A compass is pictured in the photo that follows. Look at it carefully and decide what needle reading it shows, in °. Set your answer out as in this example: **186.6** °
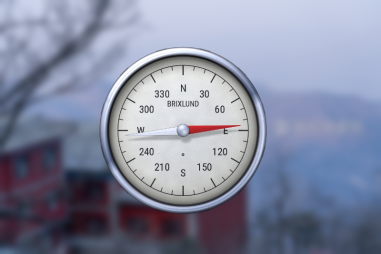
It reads **85** °
